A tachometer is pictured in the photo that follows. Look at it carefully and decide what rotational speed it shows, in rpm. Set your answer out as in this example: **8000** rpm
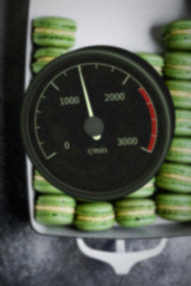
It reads **1400** rpm
